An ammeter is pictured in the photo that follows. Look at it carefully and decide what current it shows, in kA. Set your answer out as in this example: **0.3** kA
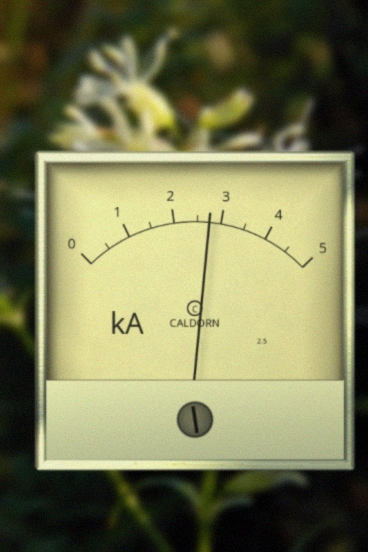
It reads **2.75** kA
